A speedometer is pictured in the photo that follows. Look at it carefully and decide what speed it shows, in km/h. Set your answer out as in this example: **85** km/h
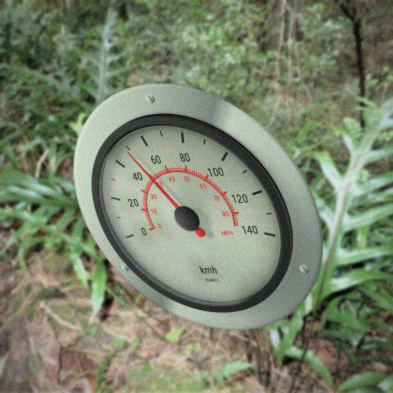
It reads **50** km/h
